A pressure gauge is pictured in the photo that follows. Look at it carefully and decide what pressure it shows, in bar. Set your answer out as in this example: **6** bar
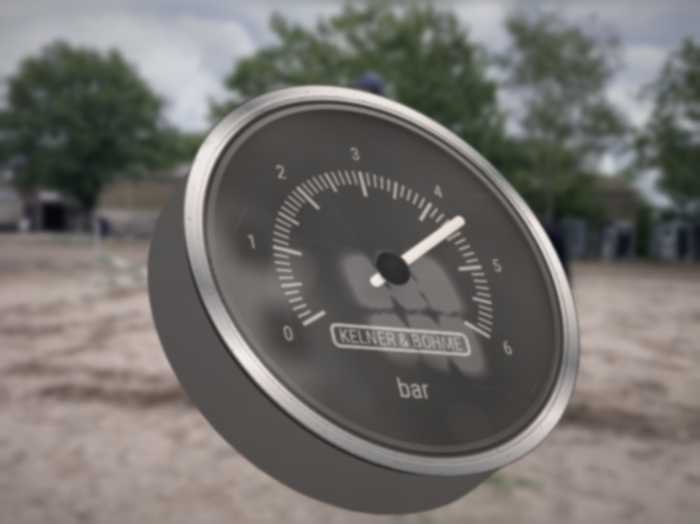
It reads **4.4** bar
